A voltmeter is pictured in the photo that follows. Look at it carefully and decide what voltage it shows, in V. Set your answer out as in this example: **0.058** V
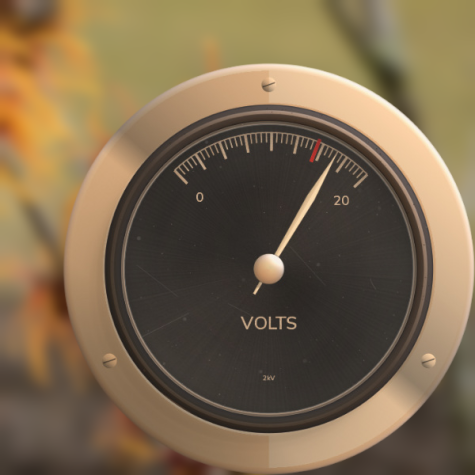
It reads **16.5** V
